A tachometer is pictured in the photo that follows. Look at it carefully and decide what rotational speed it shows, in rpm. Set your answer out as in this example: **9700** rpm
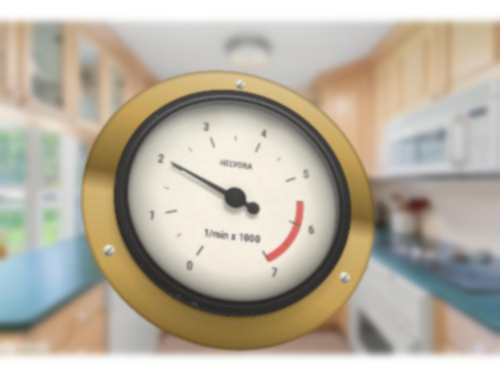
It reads **2000** rpm
